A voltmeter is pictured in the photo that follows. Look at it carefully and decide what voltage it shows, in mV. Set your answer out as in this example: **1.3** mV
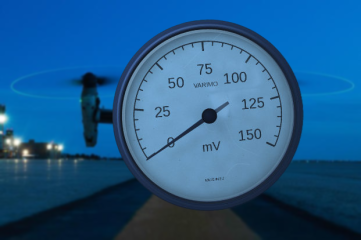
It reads **0** mV
